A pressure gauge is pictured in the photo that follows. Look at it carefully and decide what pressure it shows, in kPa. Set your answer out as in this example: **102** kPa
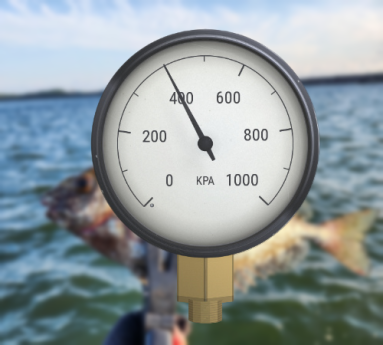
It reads **400** kPa
